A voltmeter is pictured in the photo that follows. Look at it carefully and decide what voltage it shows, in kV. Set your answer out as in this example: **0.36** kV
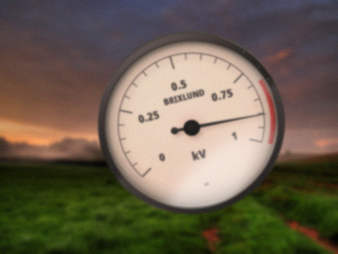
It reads **0.9** kV
